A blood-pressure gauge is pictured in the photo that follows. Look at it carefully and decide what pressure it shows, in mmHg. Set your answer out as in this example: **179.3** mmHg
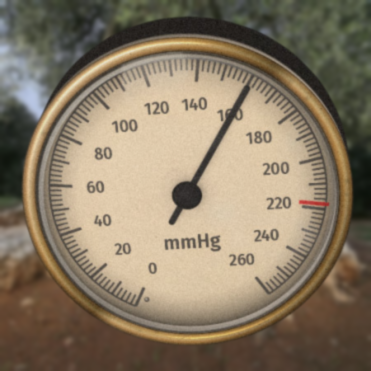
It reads **160** mmHg
